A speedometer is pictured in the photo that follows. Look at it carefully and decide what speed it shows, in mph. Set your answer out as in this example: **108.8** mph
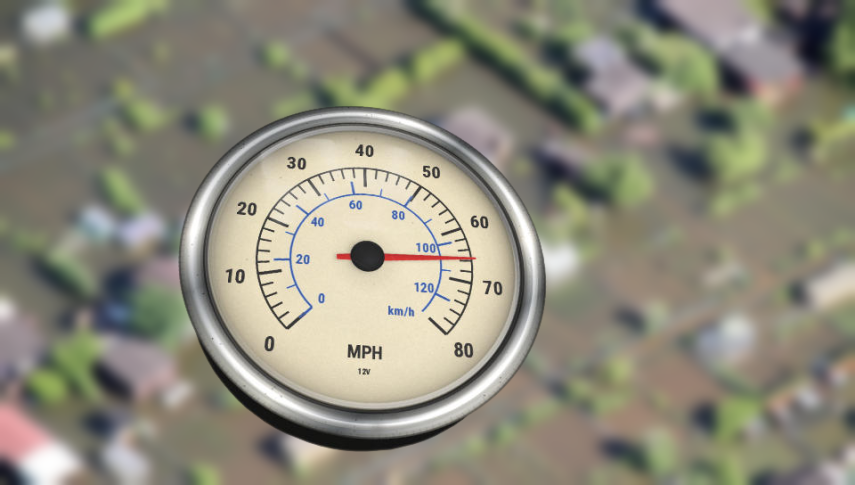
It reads **66** mph
